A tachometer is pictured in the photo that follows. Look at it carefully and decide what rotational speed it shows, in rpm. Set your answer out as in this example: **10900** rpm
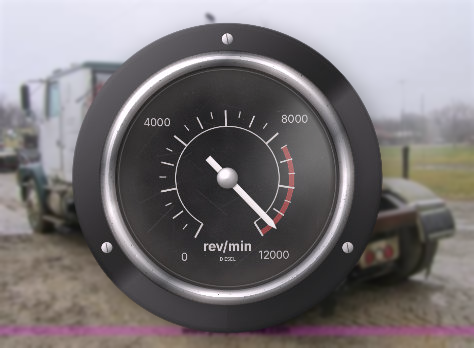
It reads **11500** rpm
